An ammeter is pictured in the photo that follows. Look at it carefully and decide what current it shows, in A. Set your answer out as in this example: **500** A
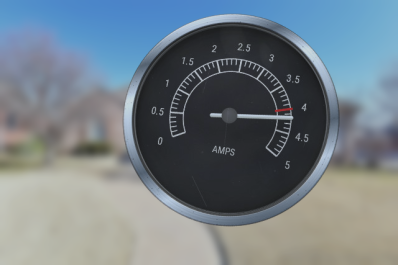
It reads **4.2** A
